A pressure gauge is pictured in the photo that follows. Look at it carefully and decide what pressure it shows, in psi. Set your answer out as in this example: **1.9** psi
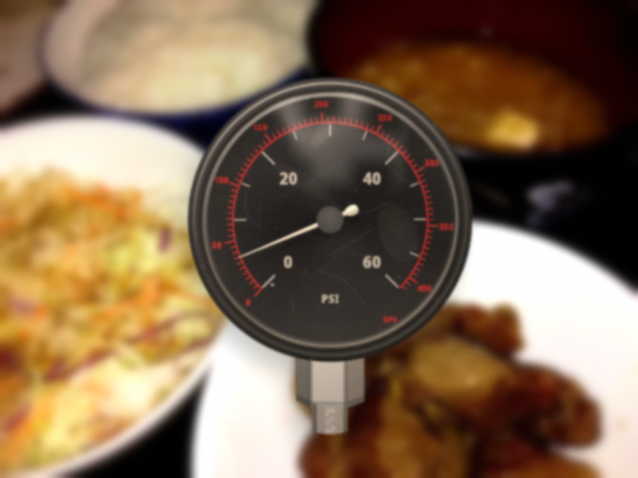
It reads **5** psi
